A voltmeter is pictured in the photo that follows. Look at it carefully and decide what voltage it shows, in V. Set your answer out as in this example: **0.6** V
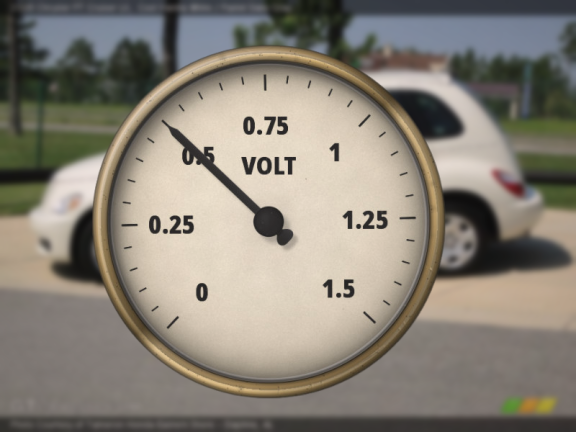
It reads **0.5** V
